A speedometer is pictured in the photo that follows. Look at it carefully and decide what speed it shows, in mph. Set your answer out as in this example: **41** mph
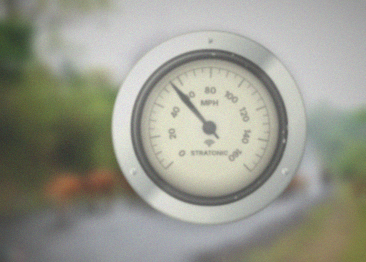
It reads **55** mph
